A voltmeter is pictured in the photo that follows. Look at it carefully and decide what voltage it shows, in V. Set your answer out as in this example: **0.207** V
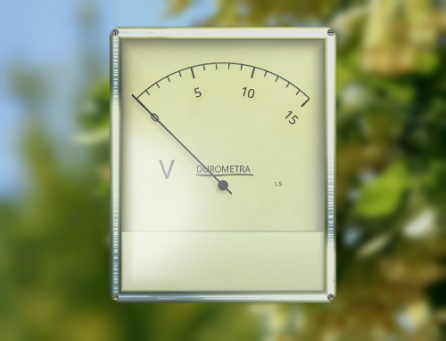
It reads **0** V
